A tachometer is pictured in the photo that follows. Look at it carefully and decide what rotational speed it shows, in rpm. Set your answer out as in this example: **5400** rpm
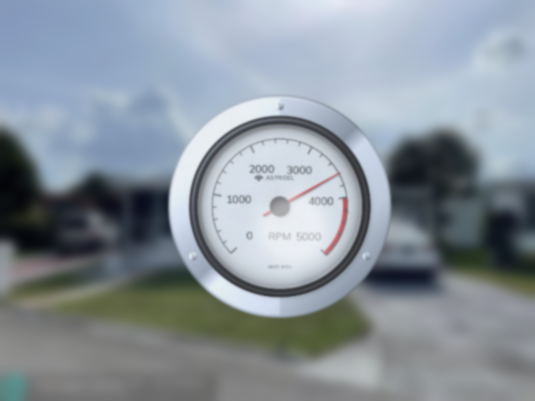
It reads **3600** rpm
